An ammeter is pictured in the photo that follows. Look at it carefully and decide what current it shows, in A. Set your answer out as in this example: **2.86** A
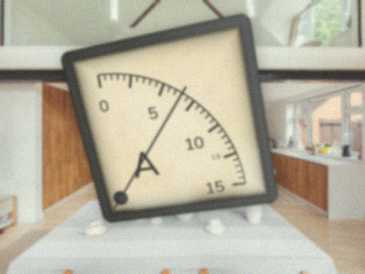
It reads **6.5** A
